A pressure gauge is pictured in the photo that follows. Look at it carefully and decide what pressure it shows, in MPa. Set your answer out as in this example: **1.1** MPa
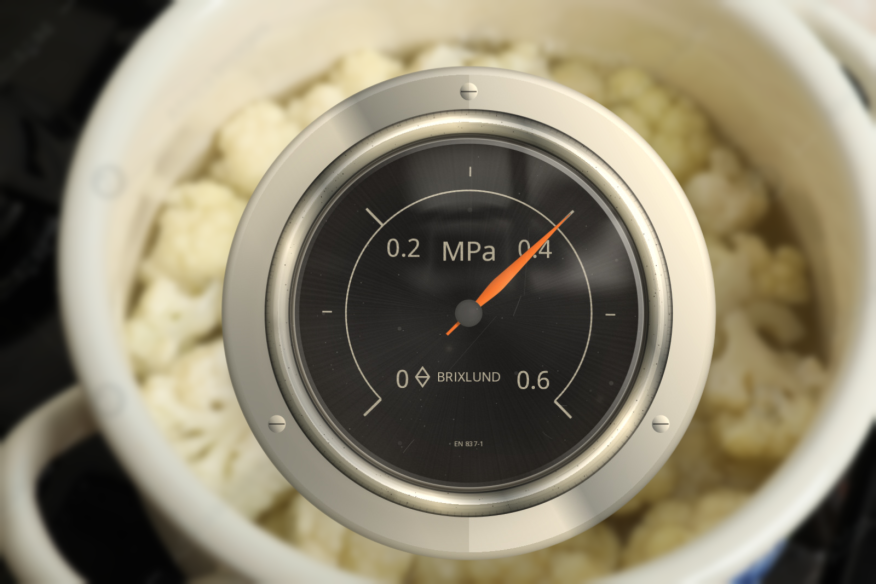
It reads **0.4** MPa
